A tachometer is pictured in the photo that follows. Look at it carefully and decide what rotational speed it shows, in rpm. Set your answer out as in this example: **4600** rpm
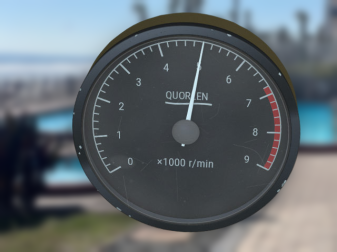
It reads **5000** rpm
